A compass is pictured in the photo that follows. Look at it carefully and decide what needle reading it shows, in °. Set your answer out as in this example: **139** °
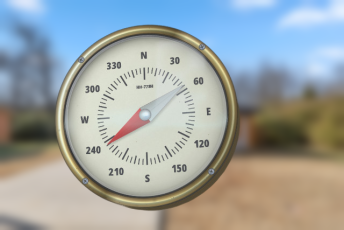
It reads **235** °
